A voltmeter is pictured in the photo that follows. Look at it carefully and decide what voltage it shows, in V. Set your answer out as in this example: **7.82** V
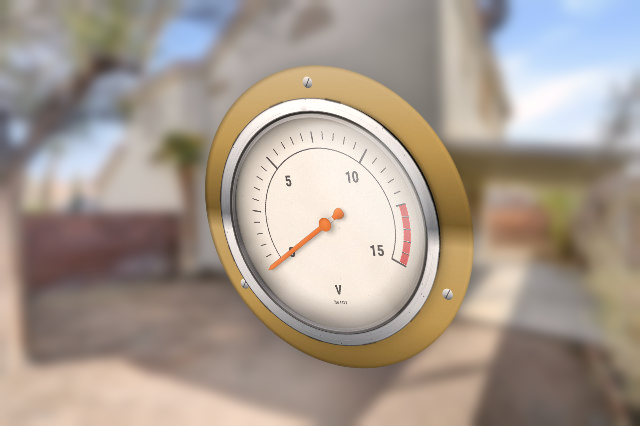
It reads **0** V
